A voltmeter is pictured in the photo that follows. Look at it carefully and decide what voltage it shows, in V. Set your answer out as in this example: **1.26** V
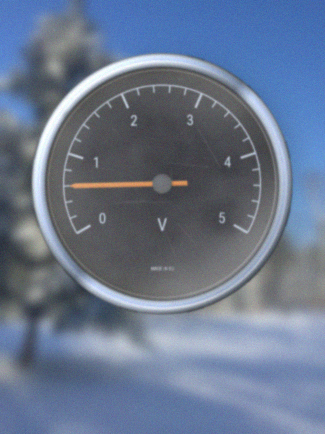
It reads **0.6** V
